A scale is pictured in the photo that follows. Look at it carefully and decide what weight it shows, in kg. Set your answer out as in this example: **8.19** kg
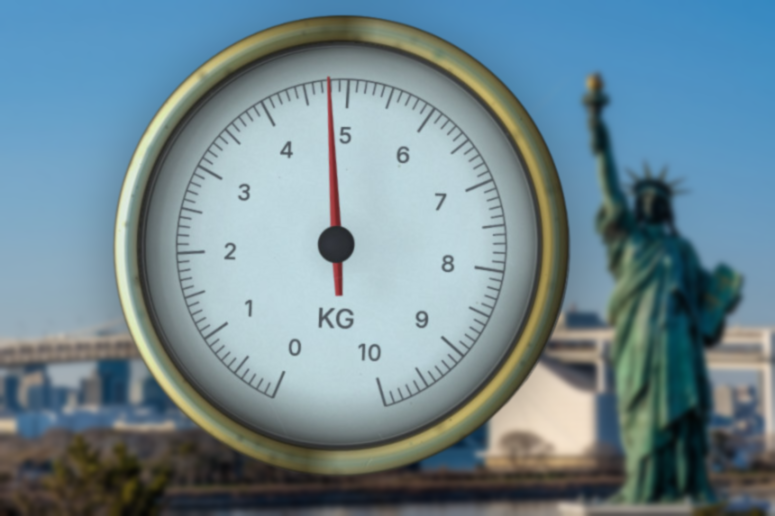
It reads **4.8** kg
